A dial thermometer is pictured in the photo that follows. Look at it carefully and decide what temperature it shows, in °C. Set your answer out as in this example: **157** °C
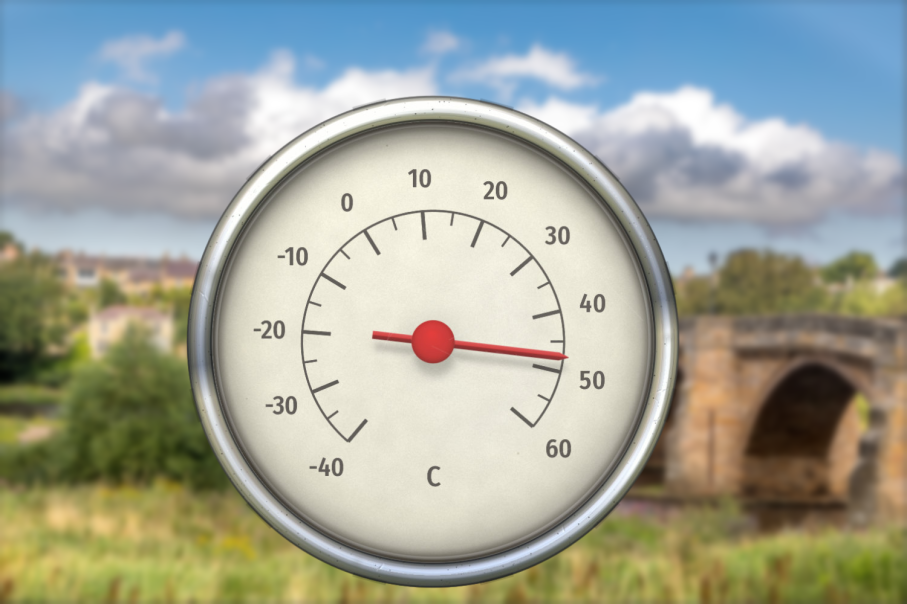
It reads **47.5** °C
